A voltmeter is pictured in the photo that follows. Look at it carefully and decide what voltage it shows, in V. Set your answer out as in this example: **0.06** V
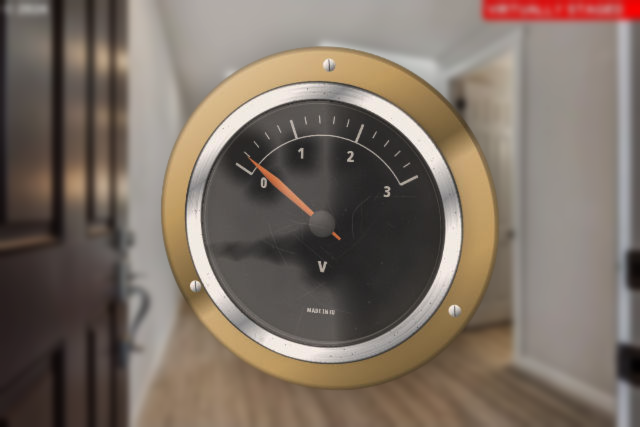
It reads **0.2** V
